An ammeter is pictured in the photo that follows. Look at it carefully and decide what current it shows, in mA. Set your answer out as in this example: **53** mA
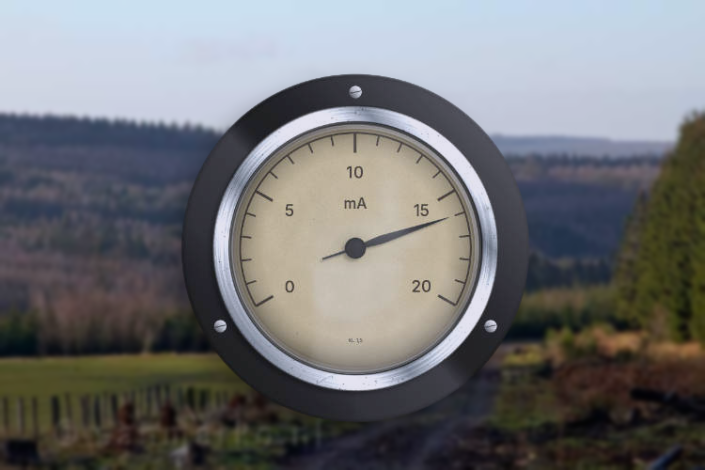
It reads **16** mA
